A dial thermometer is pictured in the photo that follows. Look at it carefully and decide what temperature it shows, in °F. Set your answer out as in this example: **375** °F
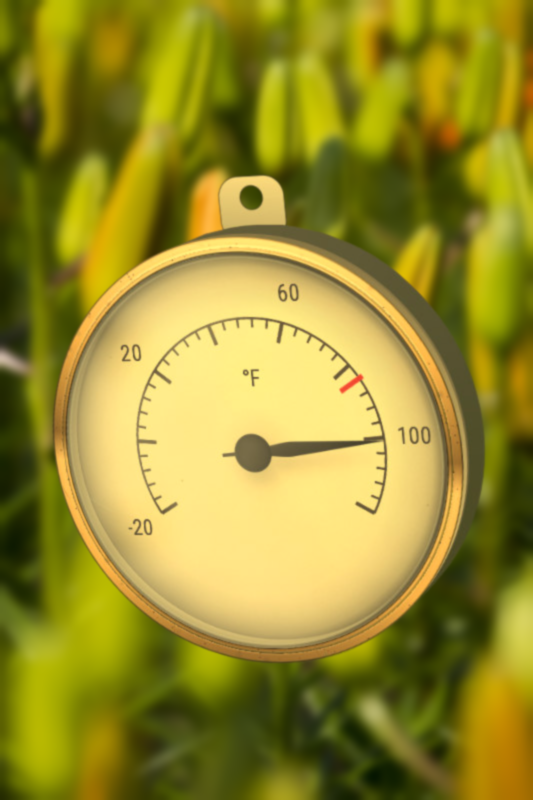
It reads **100** °F
